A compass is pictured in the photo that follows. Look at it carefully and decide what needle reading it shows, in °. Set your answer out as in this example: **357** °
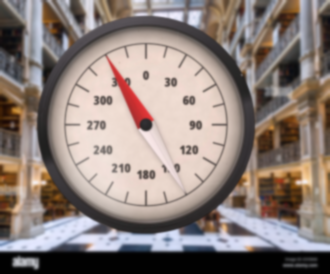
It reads **330** °
